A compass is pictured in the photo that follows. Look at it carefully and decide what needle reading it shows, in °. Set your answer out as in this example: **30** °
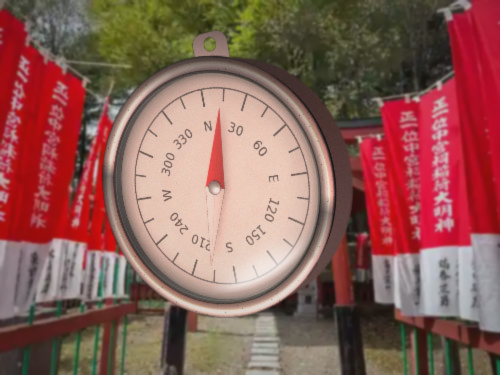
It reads **15** °
